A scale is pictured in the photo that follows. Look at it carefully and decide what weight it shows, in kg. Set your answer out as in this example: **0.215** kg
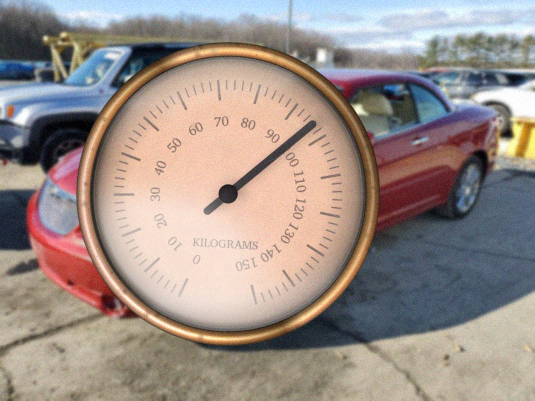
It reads **96** kg
